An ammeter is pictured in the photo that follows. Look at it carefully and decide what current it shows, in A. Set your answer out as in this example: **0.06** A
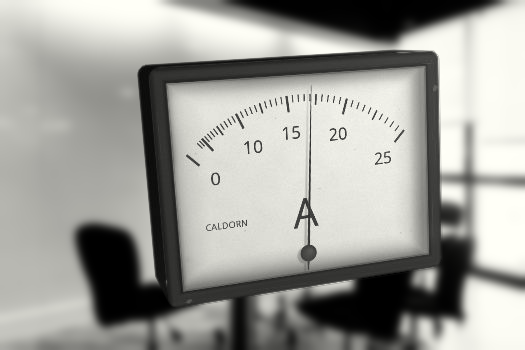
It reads **17** A
